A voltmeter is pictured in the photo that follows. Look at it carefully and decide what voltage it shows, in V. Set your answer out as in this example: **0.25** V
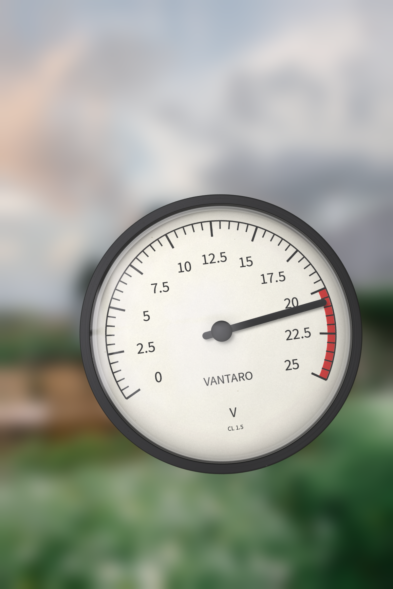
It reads **20.75** V
